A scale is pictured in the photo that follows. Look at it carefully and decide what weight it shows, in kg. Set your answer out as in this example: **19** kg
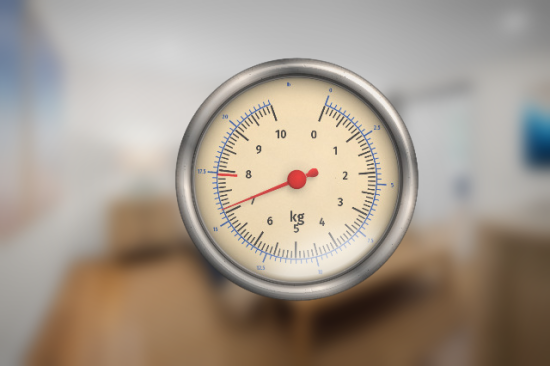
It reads **7.1** kg
